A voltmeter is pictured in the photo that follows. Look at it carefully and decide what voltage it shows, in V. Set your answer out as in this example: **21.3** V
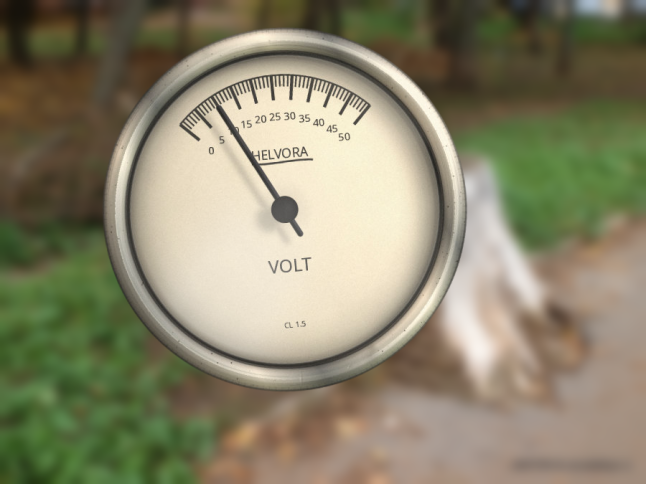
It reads **10** V
